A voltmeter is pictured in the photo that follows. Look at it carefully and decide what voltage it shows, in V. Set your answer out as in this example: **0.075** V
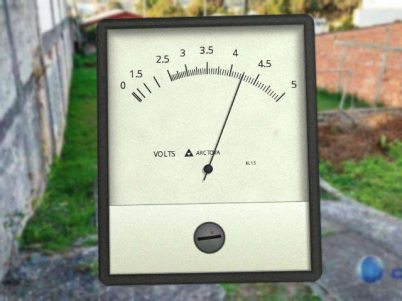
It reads **4.25** V
